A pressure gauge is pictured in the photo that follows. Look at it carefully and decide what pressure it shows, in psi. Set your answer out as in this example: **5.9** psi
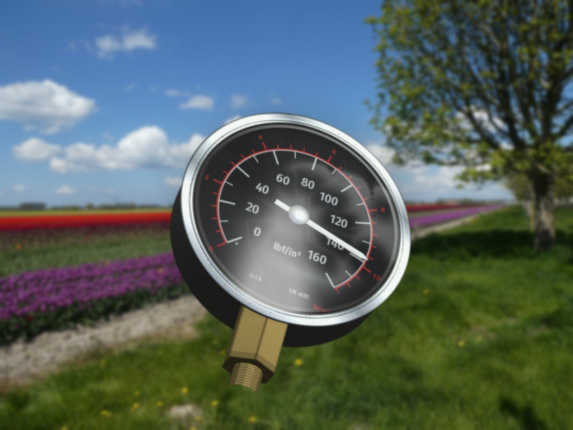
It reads **140** psi
